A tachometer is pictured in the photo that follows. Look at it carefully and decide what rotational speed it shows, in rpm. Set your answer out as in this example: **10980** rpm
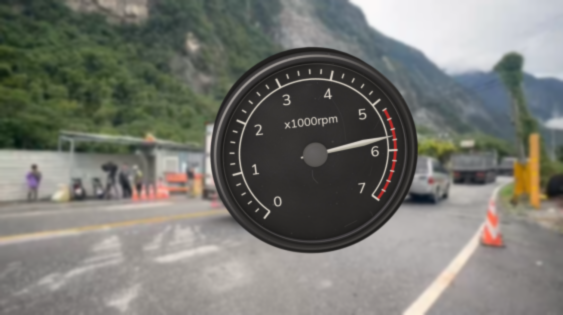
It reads **5700** rpm
